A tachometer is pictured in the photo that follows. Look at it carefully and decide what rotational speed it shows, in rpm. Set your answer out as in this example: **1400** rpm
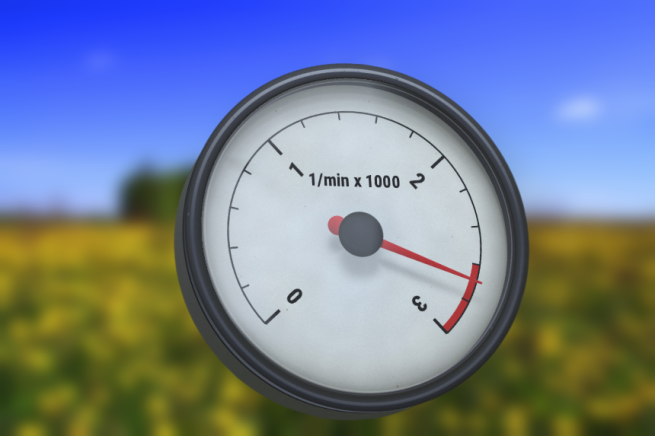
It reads **2700** rpm
